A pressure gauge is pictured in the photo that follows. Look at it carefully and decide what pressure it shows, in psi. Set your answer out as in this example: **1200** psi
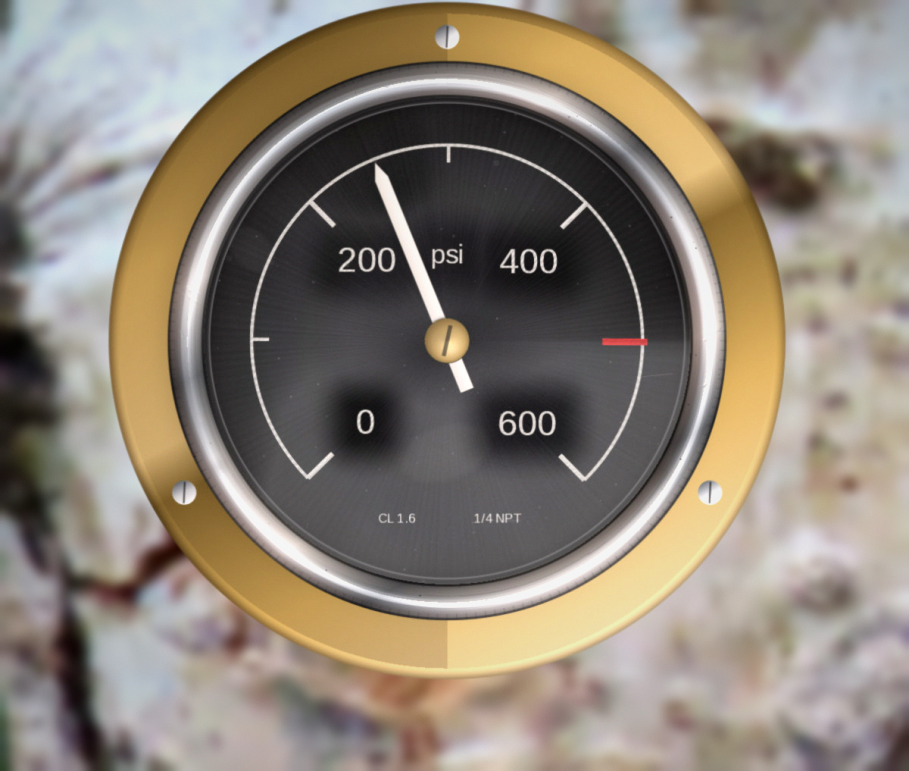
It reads **250** psi
